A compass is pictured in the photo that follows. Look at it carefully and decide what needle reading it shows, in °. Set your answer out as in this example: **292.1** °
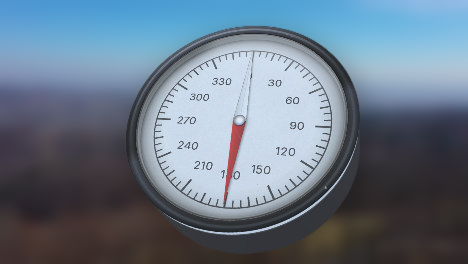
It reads **180** °
